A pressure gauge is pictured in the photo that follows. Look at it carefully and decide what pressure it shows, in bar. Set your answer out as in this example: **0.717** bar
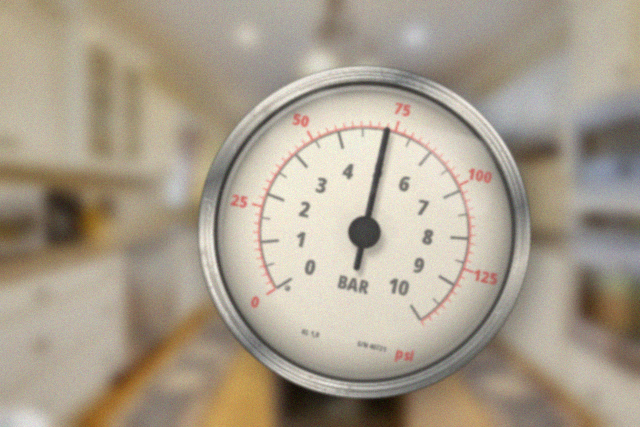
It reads **5** bar
